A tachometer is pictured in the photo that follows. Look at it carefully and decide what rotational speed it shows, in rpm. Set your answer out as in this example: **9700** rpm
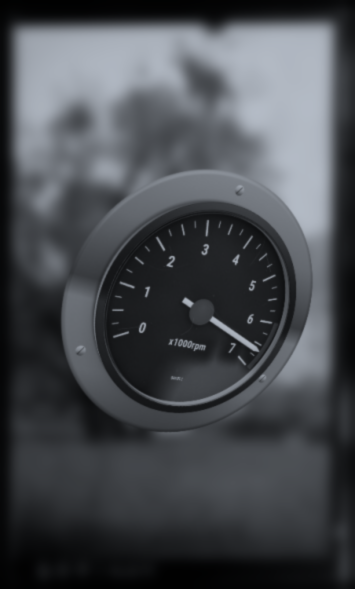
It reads **6625** rpm
